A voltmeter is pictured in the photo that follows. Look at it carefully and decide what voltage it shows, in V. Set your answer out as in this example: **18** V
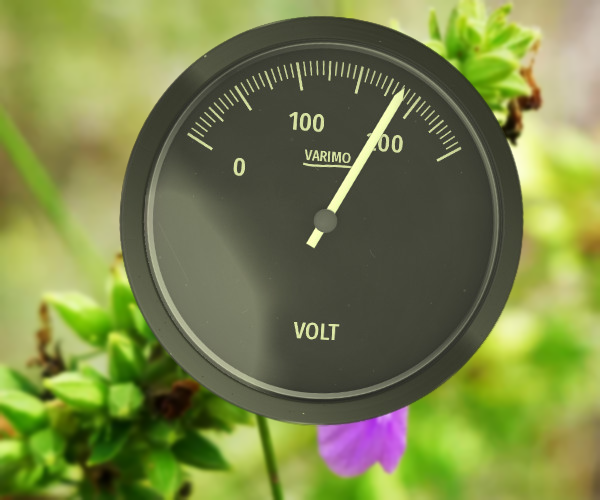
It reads **185** V
